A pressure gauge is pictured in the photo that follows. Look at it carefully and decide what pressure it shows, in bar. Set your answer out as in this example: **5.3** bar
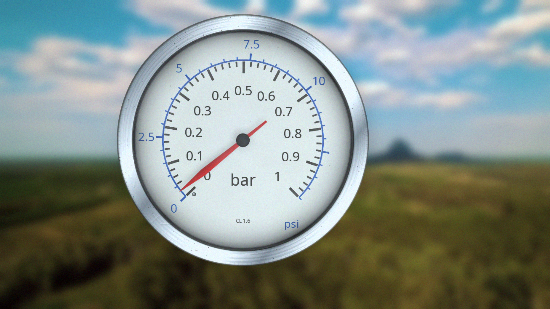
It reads **0.02** bar
